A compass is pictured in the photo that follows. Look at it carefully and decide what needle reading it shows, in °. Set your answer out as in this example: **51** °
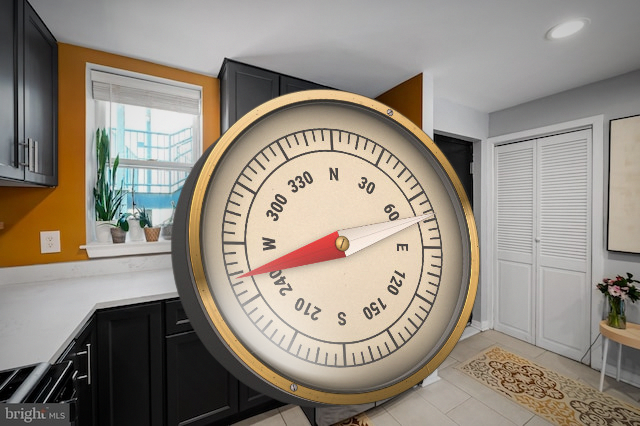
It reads **252.5** °
